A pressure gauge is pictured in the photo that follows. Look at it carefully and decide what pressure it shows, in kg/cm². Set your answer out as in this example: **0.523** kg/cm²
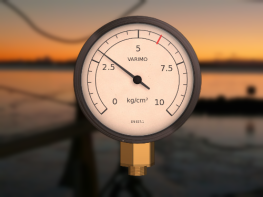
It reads **3** kg/cm²
